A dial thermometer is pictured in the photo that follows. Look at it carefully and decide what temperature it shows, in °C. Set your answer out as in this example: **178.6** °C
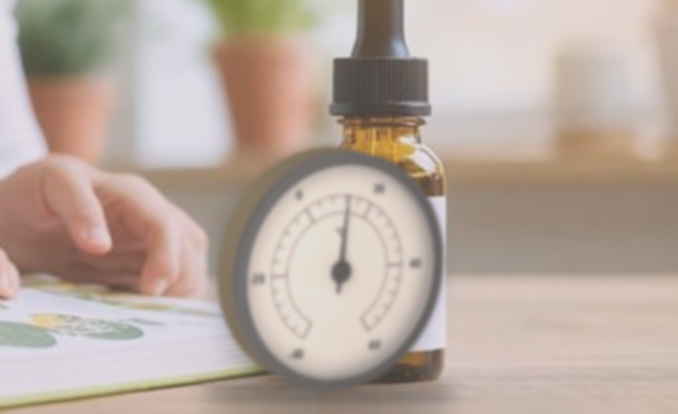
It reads **12** °C
